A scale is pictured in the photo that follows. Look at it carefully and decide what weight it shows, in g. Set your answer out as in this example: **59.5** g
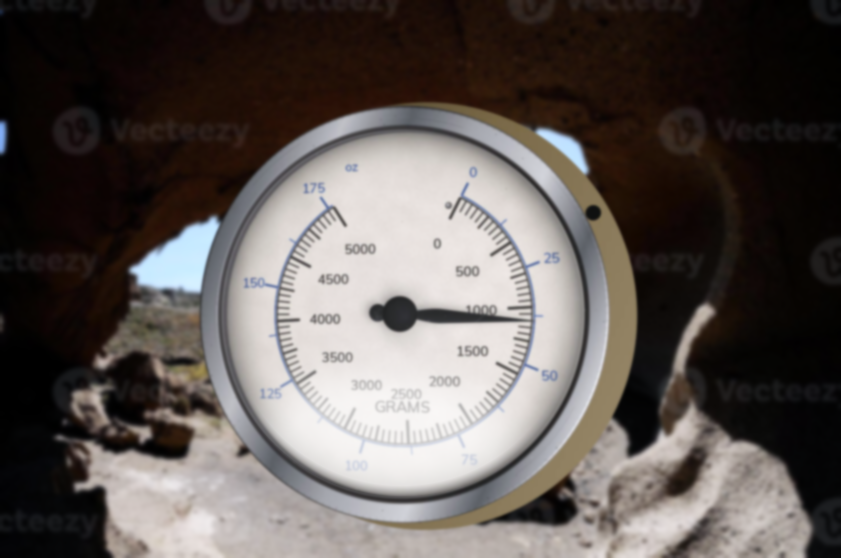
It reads **1100** g
